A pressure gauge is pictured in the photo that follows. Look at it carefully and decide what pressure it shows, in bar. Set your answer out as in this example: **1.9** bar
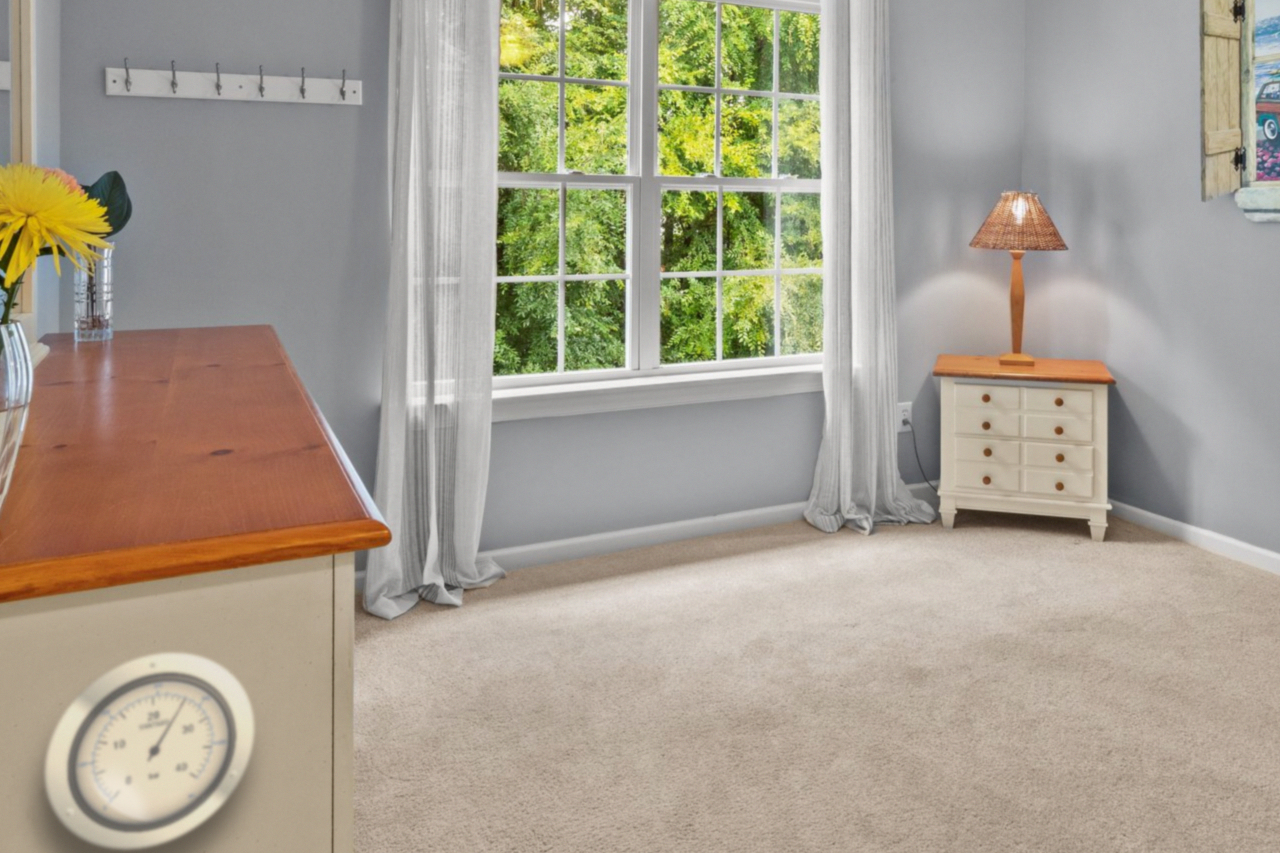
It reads **25** bar
